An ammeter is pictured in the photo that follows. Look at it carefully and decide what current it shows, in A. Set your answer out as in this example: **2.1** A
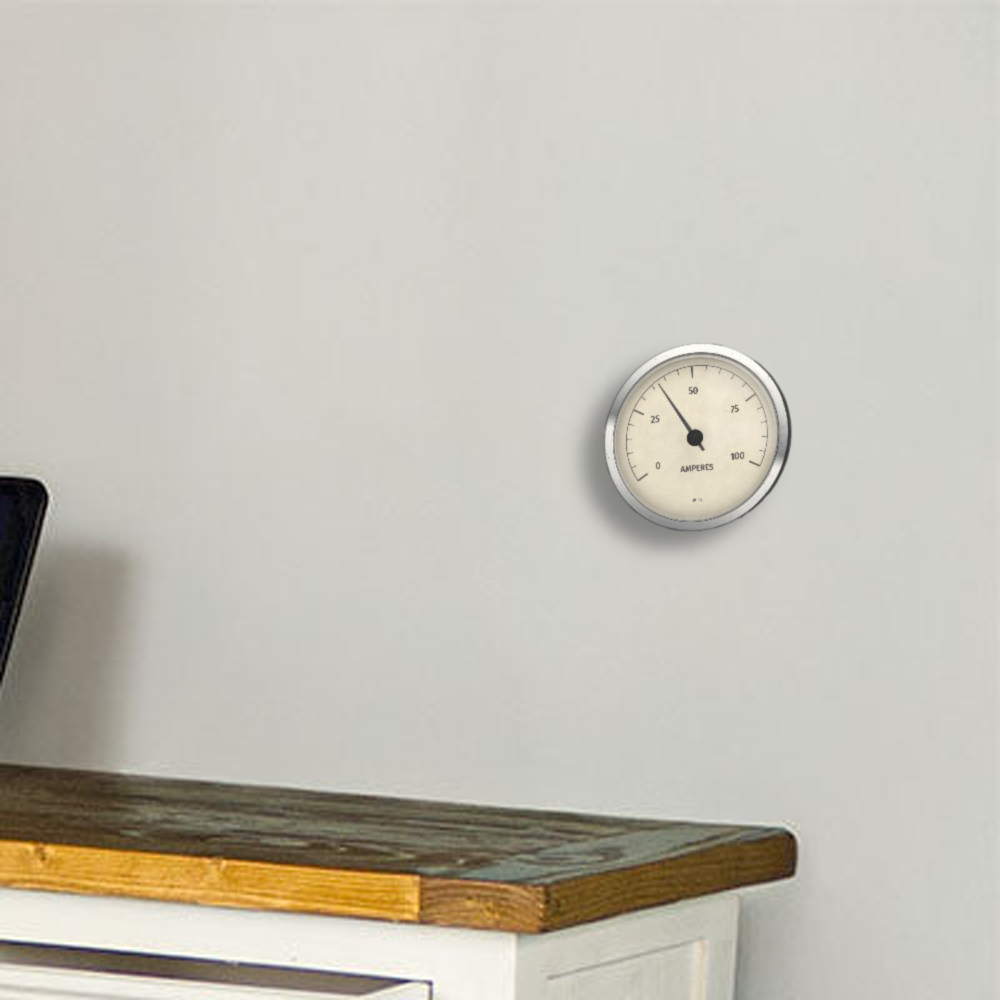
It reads **37.5** A
